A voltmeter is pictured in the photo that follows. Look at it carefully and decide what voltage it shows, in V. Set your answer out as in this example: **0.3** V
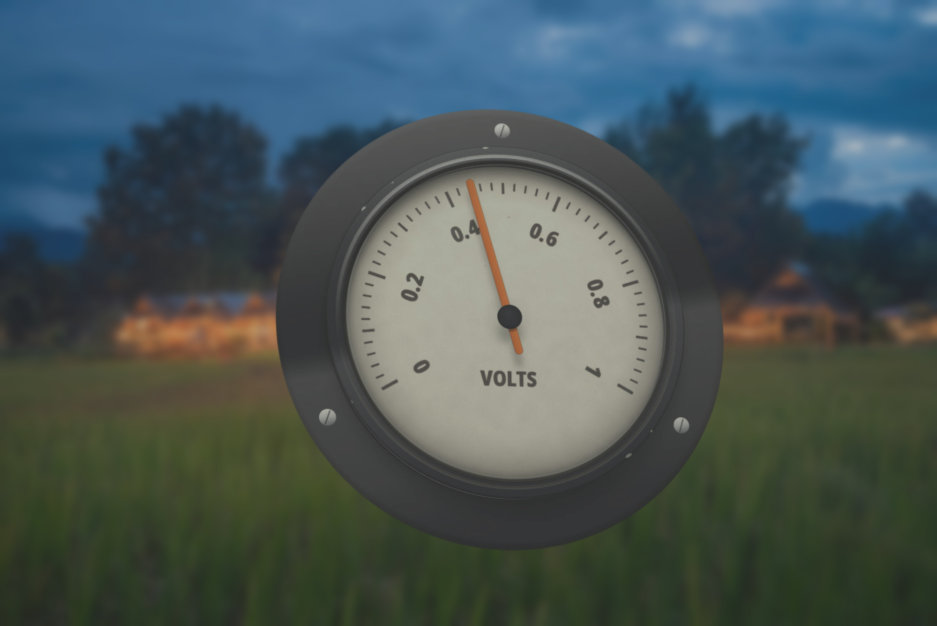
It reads **0.44** V
